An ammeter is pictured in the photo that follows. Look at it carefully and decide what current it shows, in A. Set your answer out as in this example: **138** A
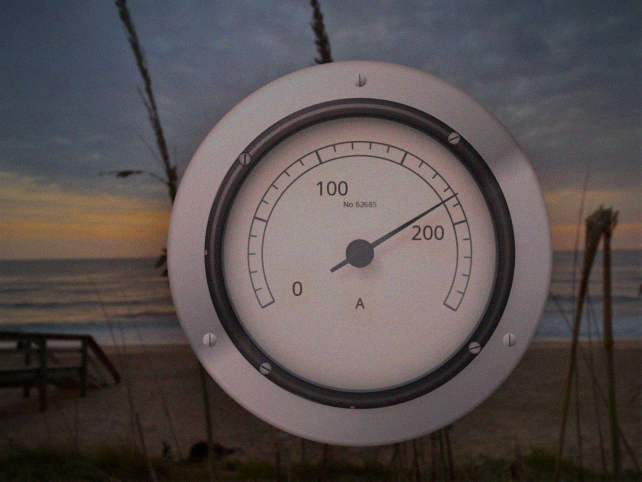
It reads **185** A
